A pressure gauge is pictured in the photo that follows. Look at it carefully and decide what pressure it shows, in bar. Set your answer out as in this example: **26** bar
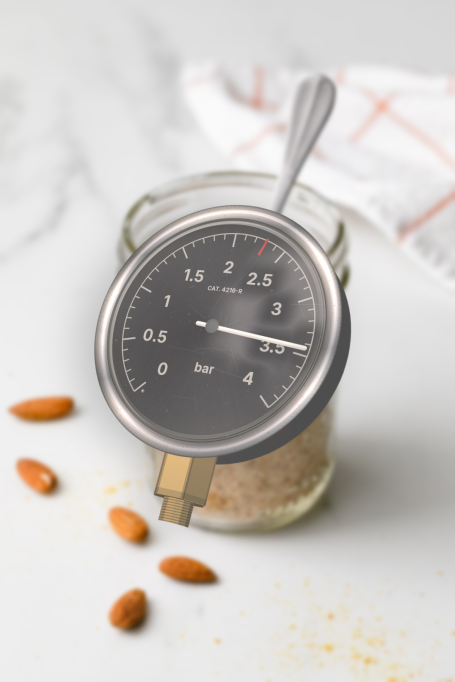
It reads **3.45** bar
